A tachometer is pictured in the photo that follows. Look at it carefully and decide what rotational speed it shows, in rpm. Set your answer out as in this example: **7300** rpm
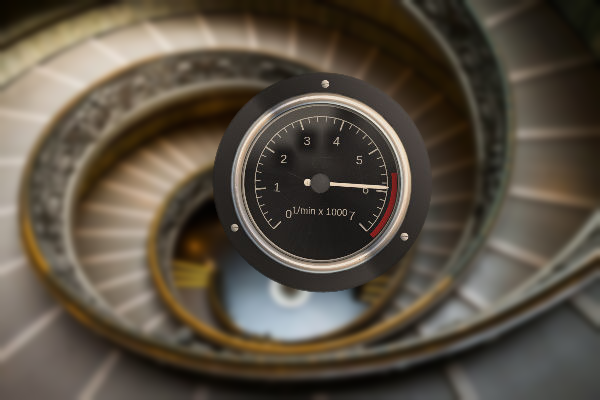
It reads **5900** rpm
